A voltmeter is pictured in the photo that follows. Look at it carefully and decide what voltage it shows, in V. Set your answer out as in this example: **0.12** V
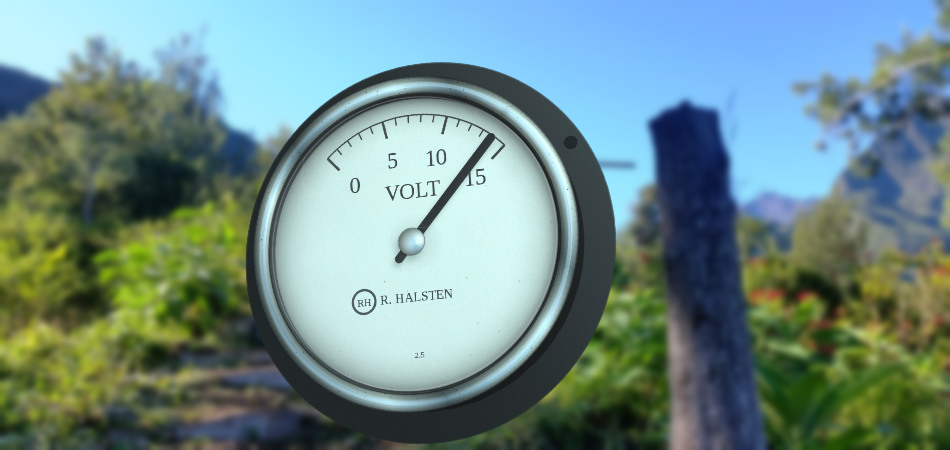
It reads **14** V
